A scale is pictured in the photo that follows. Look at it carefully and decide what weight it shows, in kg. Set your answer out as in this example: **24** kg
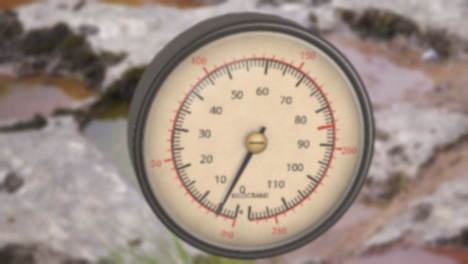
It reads **5** kg
